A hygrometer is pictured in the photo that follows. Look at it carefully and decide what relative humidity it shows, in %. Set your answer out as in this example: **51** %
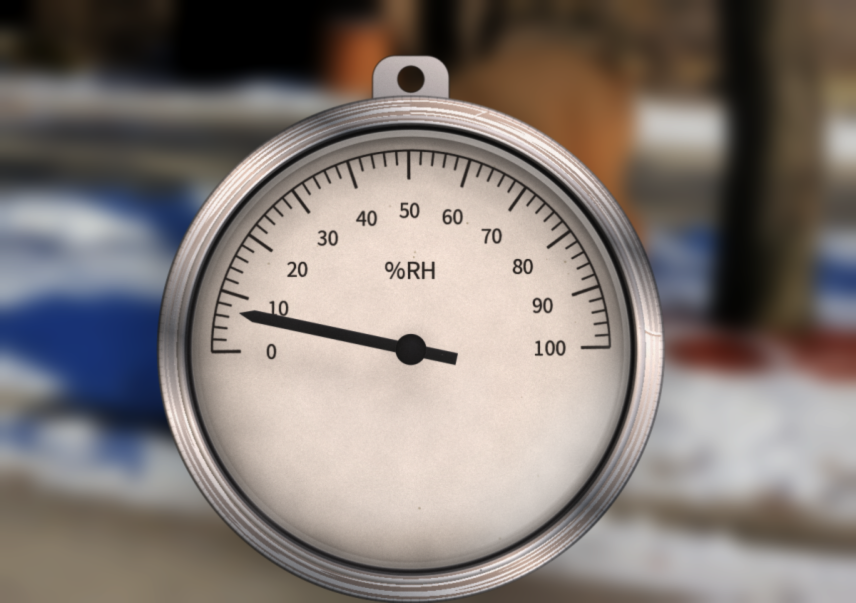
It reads **7** %
